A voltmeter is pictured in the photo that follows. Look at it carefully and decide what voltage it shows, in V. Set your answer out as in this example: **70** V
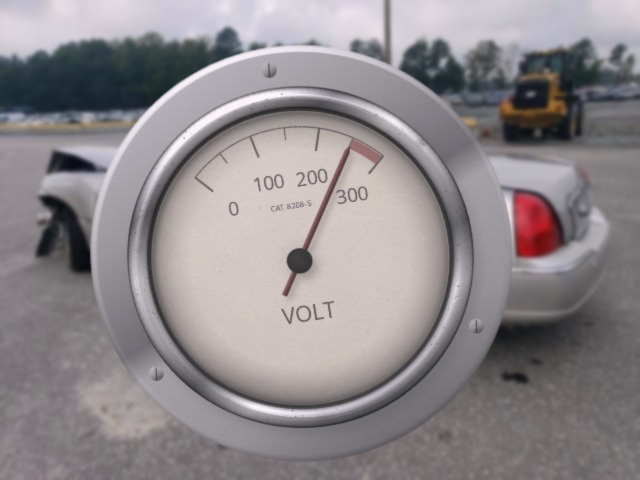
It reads **250** V
